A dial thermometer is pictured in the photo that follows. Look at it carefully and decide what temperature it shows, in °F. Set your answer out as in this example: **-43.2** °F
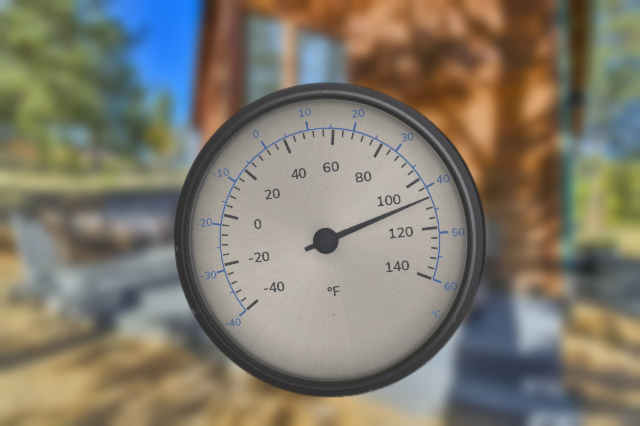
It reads **108** °F
